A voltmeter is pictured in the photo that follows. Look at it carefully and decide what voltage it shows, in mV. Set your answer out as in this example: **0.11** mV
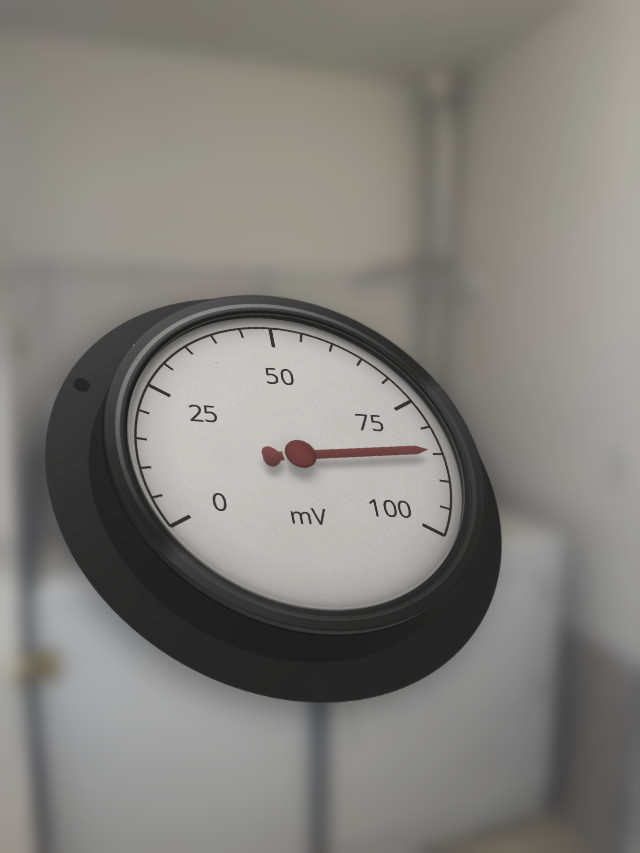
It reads **85** mV
